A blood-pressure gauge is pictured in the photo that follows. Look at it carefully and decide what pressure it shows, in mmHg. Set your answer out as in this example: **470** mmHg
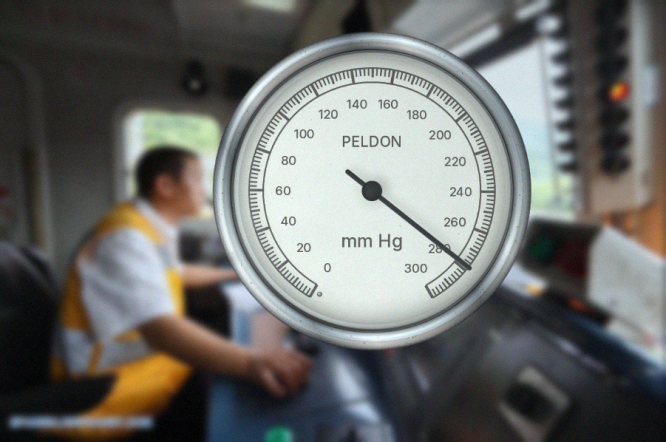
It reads **278** mmHg
